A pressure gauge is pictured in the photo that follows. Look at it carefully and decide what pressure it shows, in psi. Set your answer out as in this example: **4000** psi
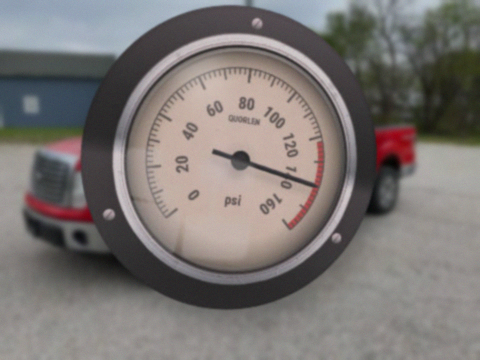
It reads **140** psi
